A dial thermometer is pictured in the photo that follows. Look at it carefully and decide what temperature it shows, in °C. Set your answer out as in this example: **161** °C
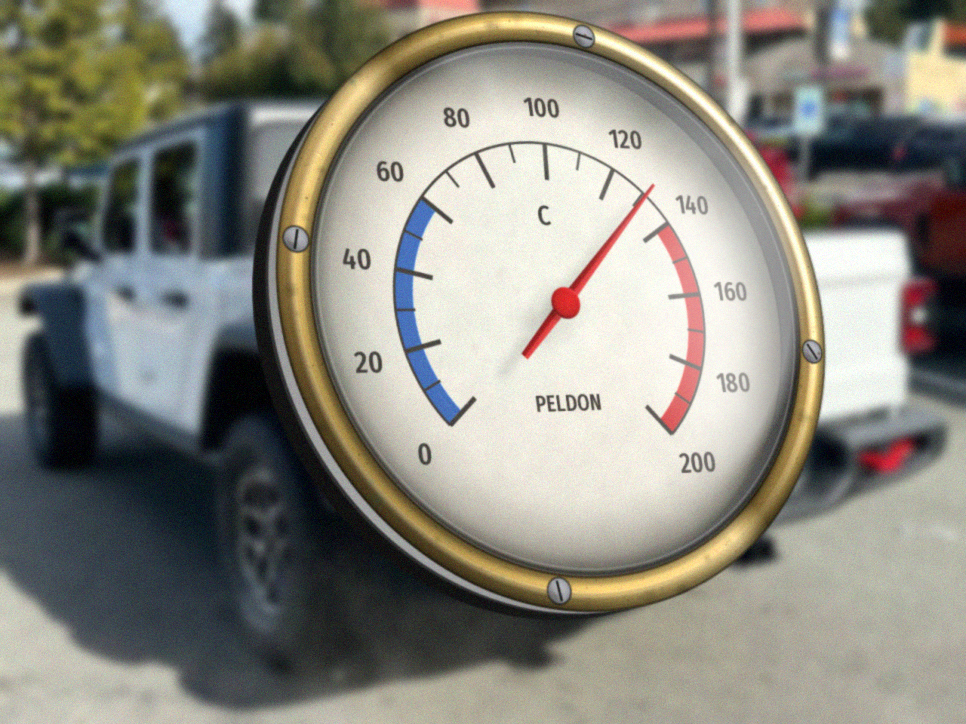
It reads **130** °C
